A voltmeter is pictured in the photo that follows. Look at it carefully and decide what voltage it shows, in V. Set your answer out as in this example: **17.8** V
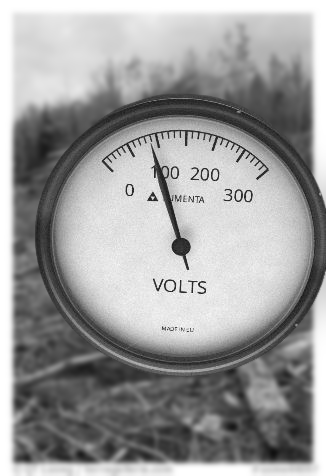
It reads **90** V
